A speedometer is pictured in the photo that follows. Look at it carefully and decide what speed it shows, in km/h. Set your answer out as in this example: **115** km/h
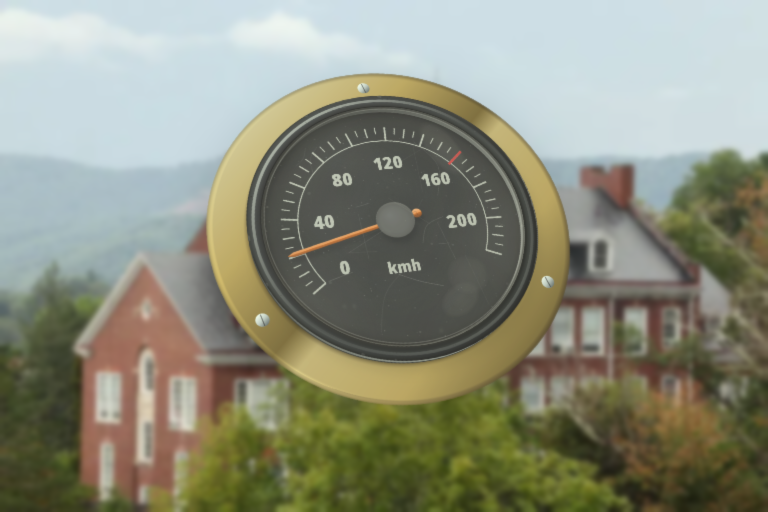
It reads **20** km/h
